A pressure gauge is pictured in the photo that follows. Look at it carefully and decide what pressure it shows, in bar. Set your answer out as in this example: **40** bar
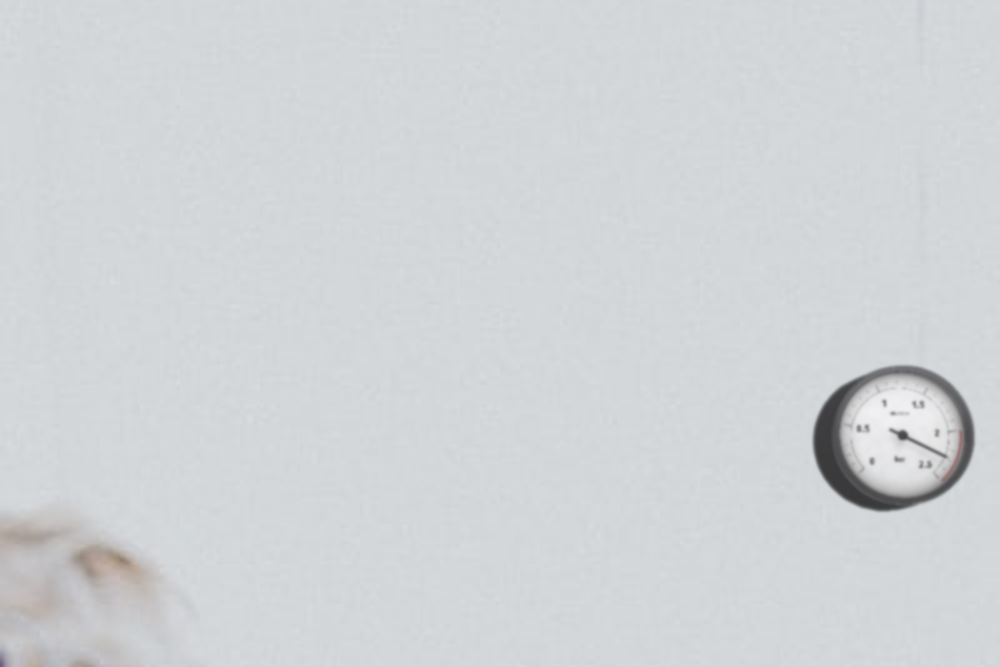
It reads **2.3** bar
